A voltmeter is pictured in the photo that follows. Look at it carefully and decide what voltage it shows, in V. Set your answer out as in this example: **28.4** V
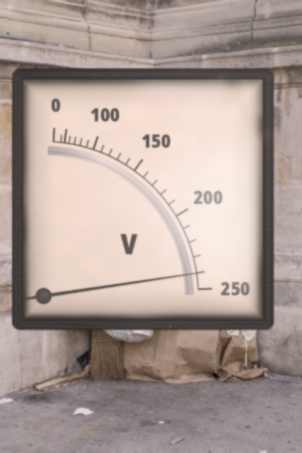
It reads **240** V
